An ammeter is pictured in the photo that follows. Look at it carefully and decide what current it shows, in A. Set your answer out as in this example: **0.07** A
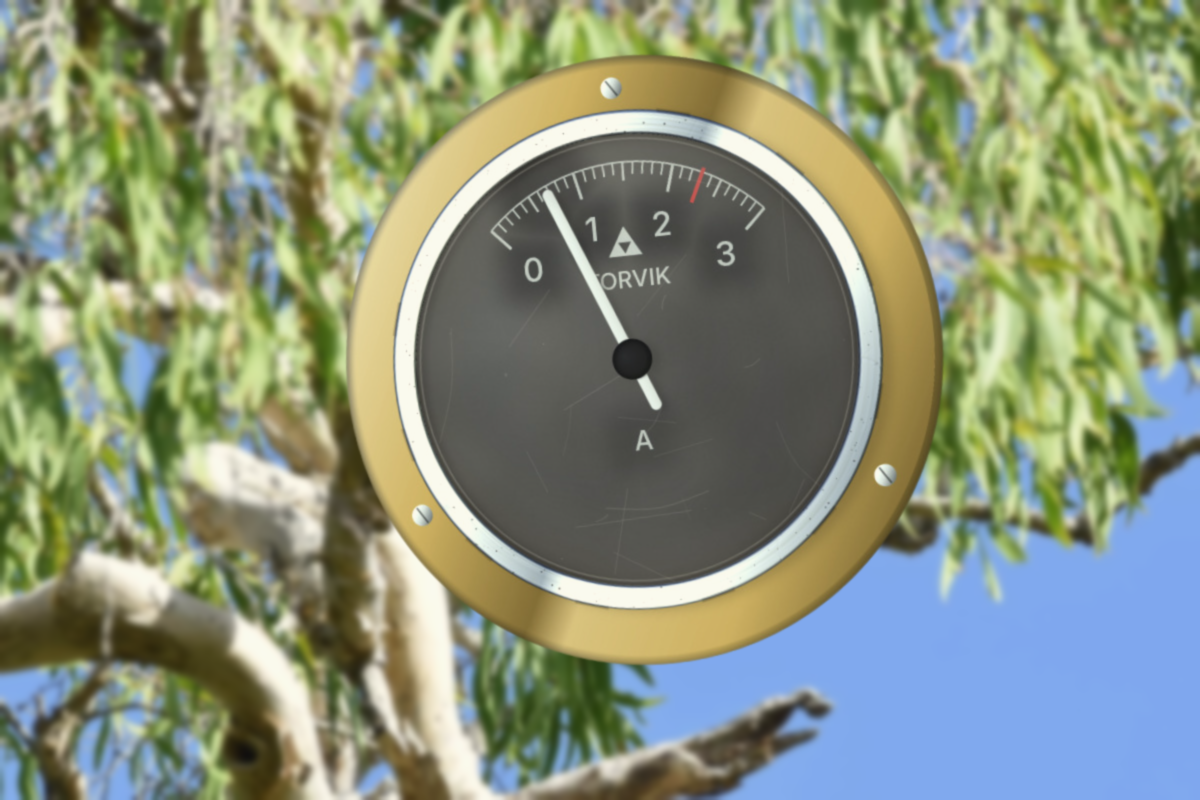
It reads **0.7** A
